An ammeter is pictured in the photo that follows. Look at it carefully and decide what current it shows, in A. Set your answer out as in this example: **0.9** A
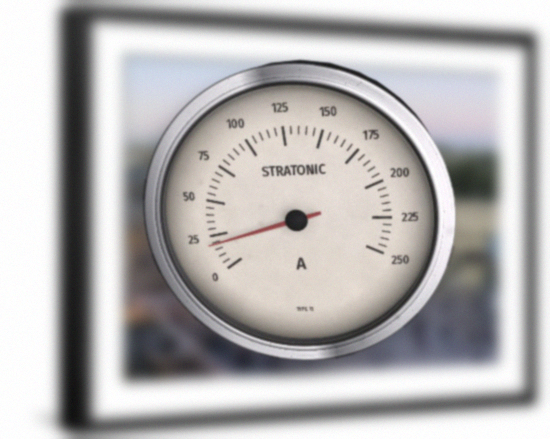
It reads **20** A
